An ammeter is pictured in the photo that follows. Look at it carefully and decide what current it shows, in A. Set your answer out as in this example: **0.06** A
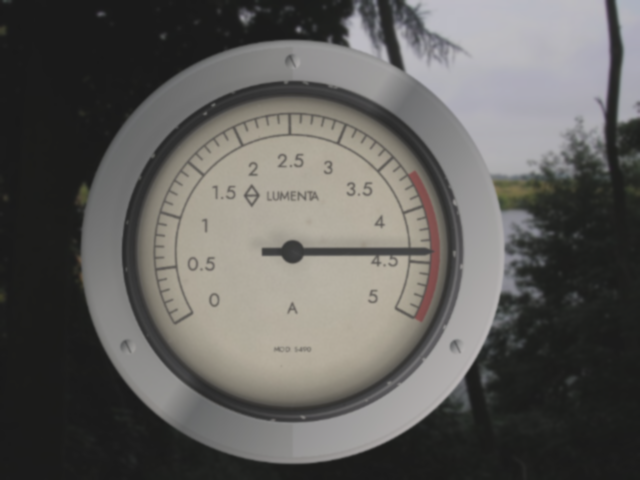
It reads **4.4** A
